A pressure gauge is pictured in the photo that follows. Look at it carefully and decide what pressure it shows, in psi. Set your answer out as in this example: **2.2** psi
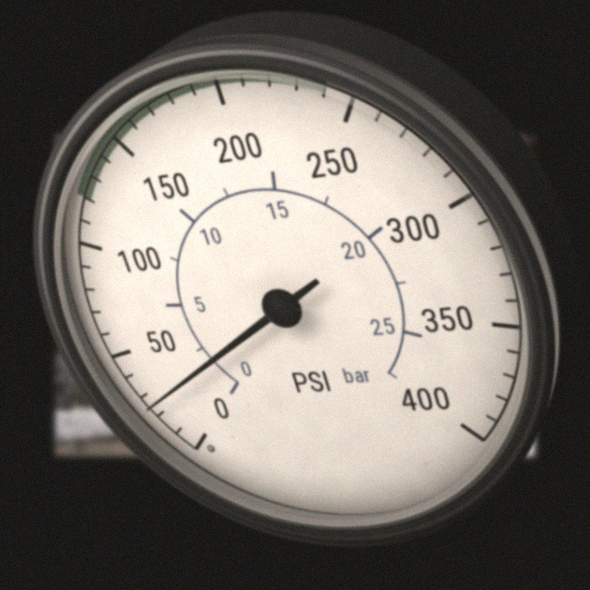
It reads **25** psi
